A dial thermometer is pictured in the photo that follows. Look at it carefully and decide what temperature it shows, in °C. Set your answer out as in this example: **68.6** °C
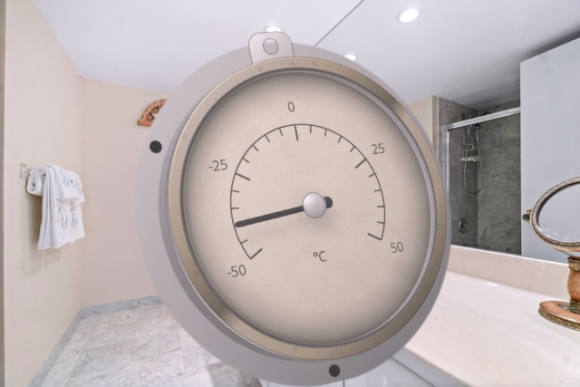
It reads **-40** °C
